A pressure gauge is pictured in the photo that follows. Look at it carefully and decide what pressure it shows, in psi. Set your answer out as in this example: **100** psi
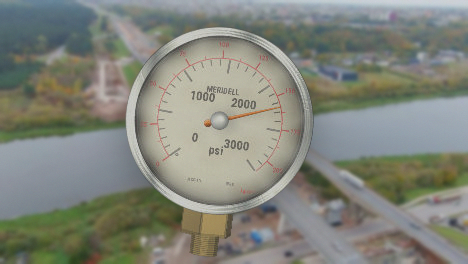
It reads **2250** psi
